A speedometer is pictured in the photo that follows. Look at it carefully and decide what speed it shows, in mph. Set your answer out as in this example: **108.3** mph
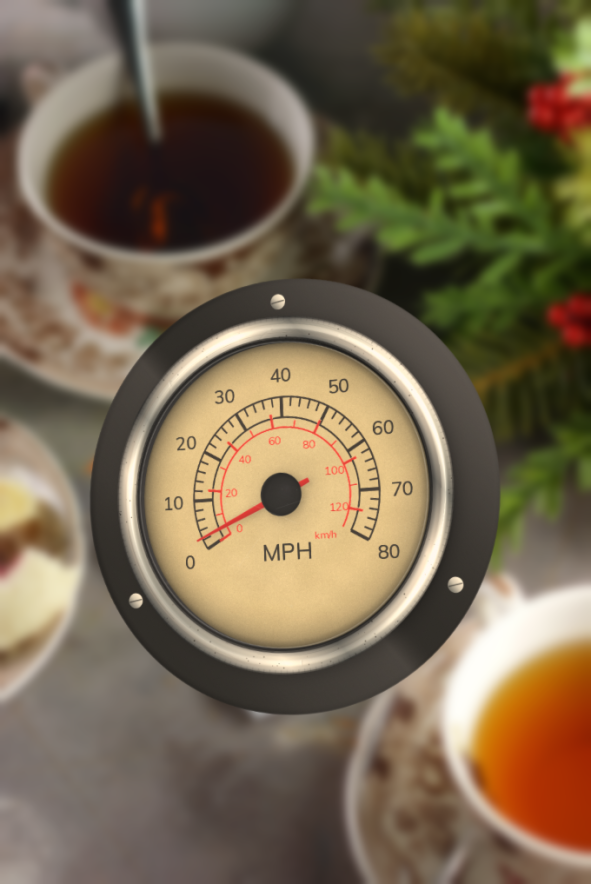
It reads **2** mph
